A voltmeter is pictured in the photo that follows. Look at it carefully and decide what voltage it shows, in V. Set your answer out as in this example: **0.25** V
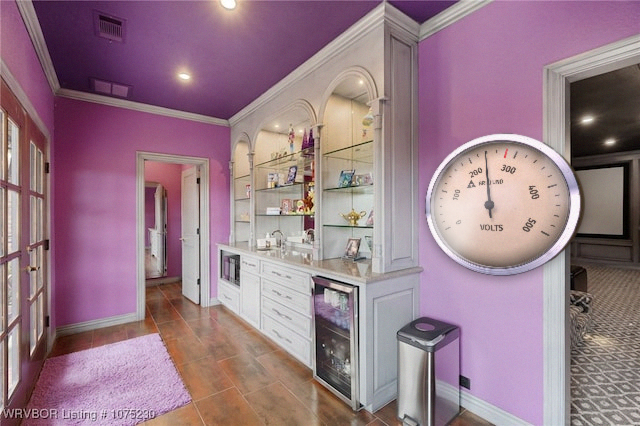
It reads **240** V
